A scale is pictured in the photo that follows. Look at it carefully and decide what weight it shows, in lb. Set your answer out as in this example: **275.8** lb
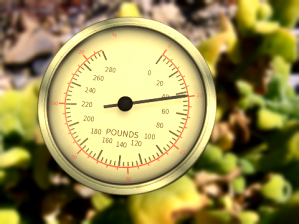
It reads **44** lb
